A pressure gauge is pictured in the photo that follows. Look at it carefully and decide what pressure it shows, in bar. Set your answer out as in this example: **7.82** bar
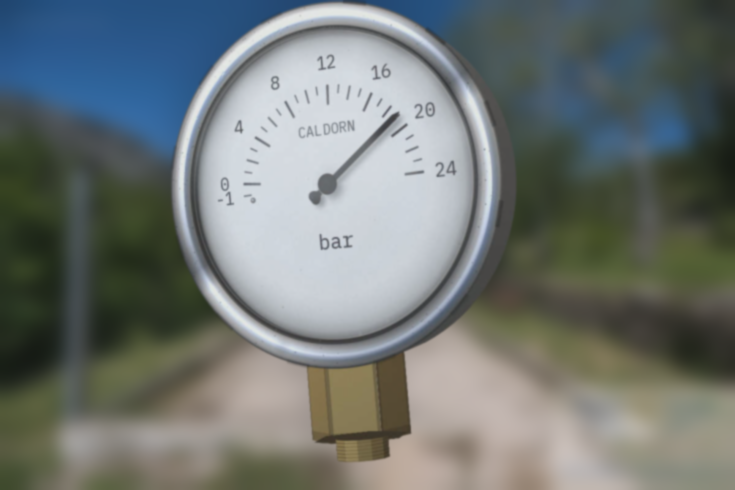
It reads **19** bar
